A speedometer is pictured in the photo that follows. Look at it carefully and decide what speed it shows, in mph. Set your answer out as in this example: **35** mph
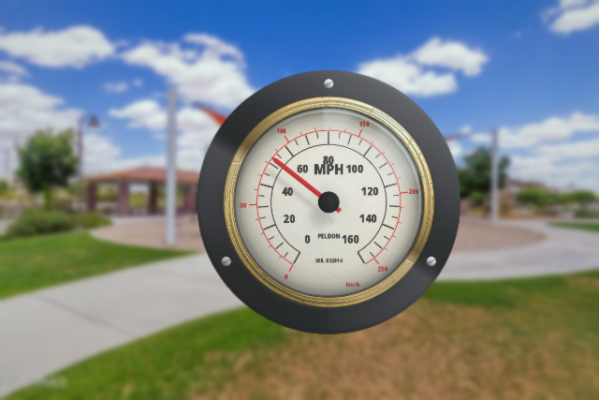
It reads **52.5** mph
